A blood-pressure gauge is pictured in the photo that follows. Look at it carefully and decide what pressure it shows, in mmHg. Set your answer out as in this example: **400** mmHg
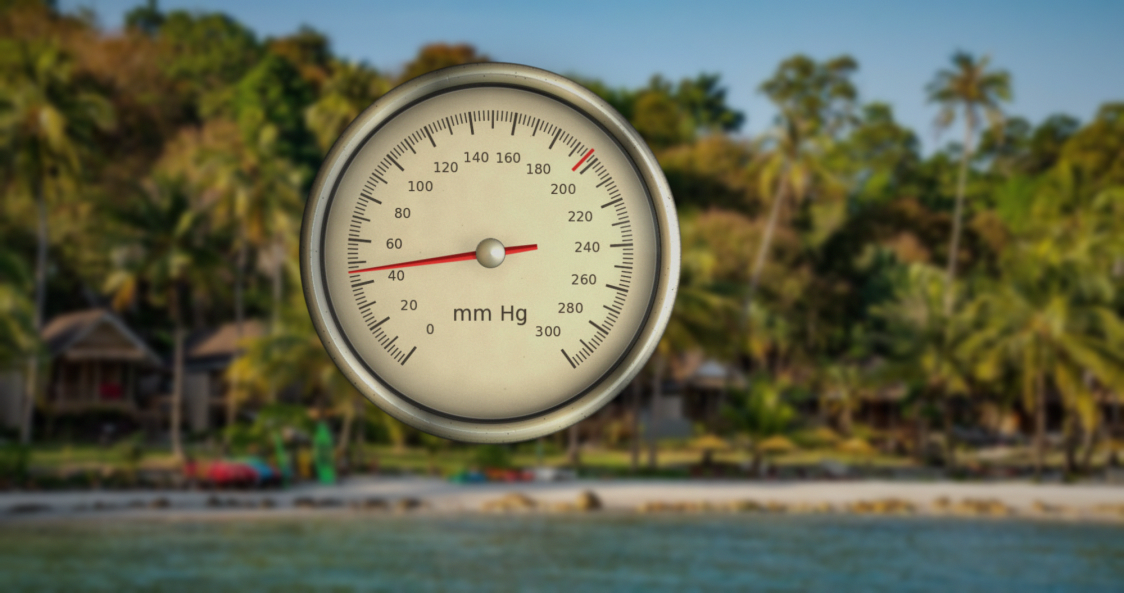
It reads **46** mmHg
